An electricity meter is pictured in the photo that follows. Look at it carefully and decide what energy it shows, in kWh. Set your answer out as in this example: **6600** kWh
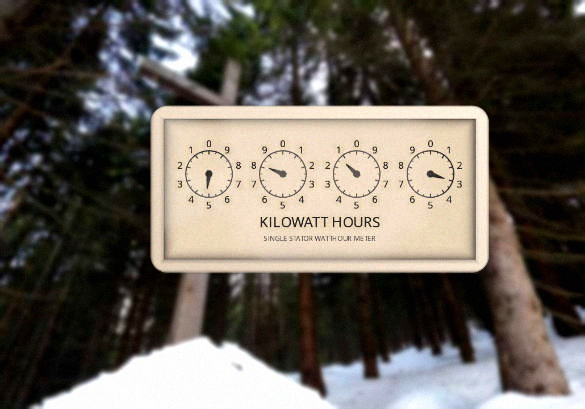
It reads **4813** kWh
